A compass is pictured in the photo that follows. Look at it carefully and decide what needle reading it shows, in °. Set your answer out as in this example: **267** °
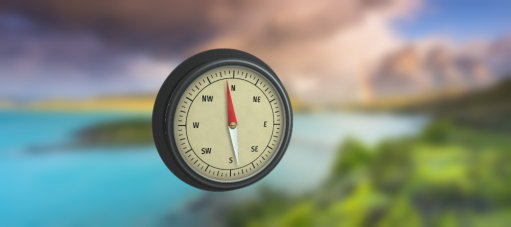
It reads **350** °
